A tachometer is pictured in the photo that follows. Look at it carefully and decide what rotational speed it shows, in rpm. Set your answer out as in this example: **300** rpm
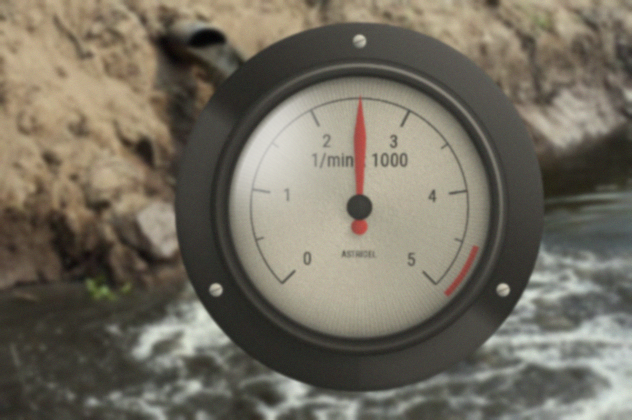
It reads **2500** rpm
